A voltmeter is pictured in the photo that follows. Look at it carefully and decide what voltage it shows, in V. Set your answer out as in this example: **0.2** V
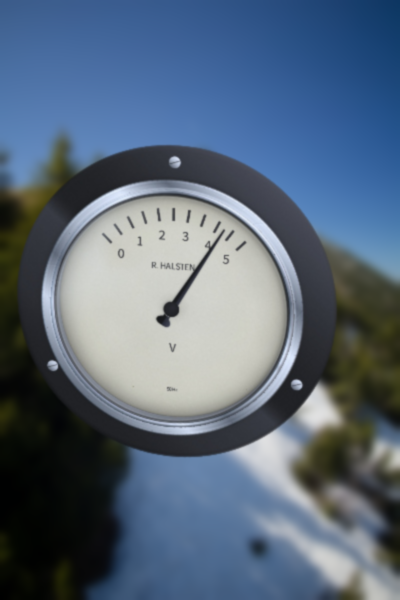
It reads **4.25** V
